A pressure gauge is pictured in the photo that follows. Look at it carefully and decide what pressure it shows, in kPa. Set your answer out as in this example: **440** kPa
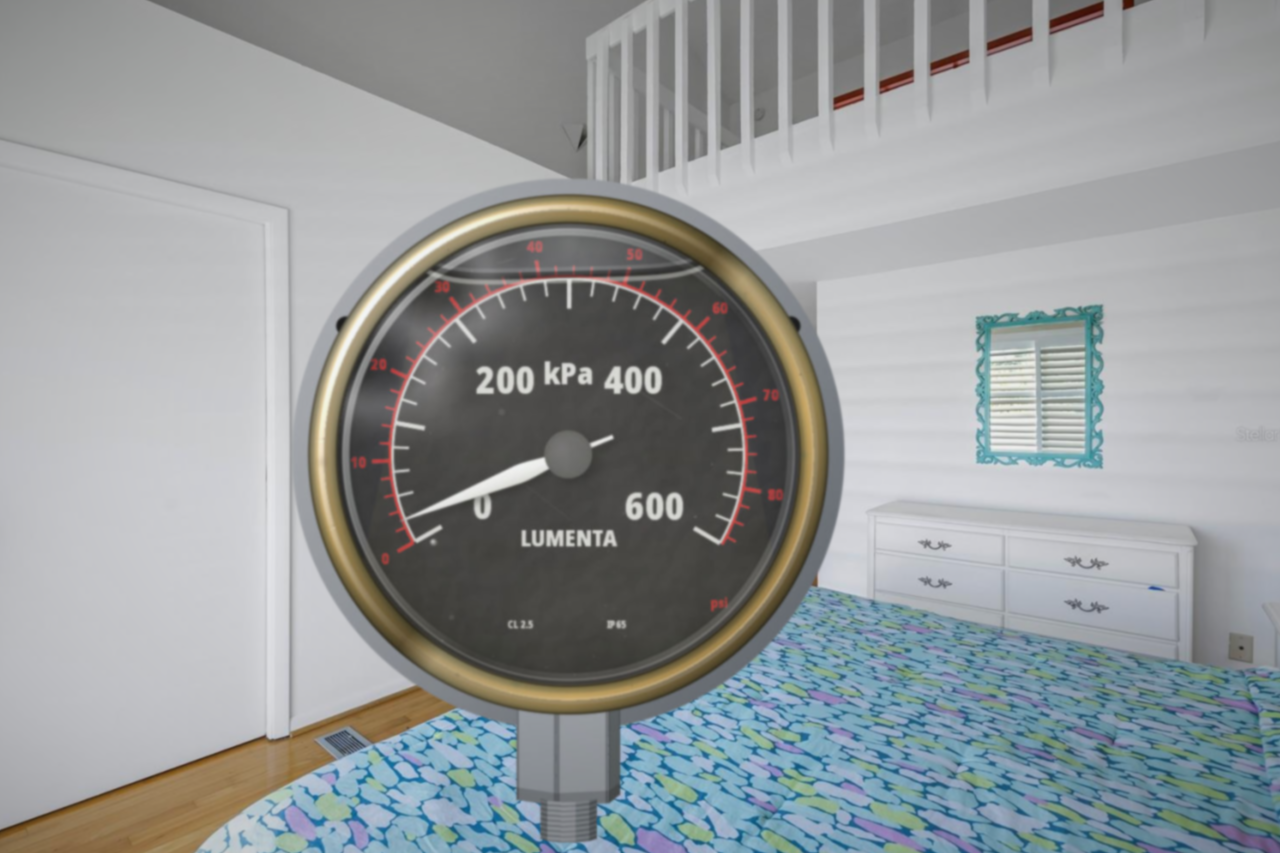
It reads **20** kPa
